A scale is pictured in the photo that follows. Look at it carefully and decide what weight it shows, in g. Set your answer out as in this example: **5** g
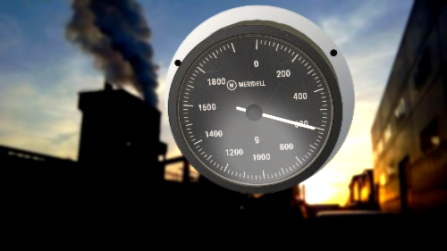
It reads **600** g
